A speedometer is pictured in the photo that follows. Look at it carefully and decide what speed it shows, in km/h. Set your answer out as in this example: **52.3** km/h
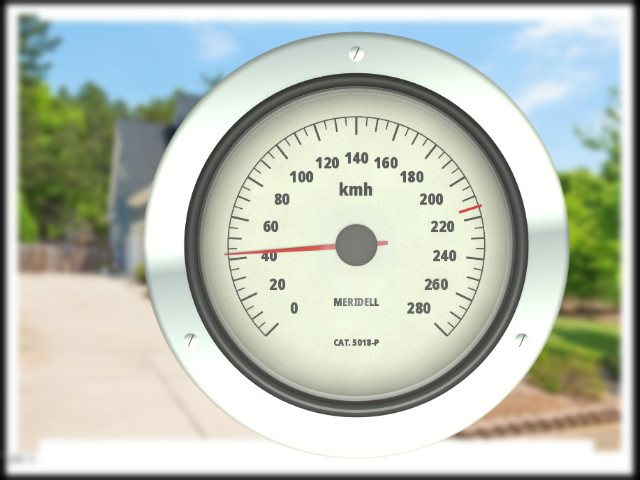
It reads **42.5** km/h
